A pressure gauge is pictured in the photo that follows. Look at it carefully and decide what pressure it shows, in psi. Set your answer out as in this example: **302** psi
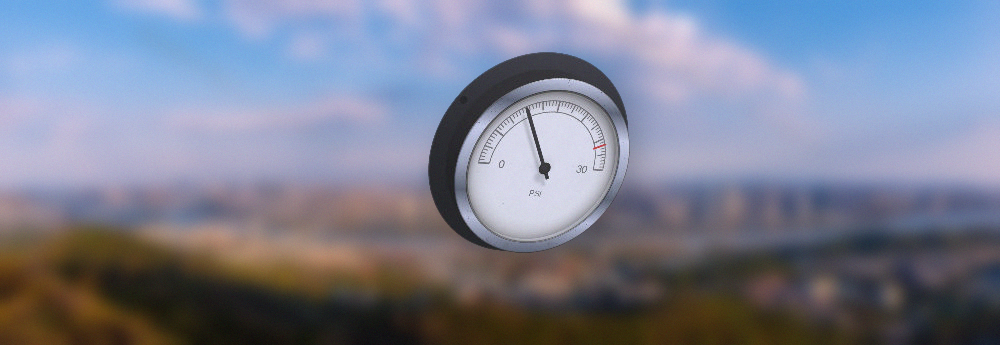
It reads **10** psi
